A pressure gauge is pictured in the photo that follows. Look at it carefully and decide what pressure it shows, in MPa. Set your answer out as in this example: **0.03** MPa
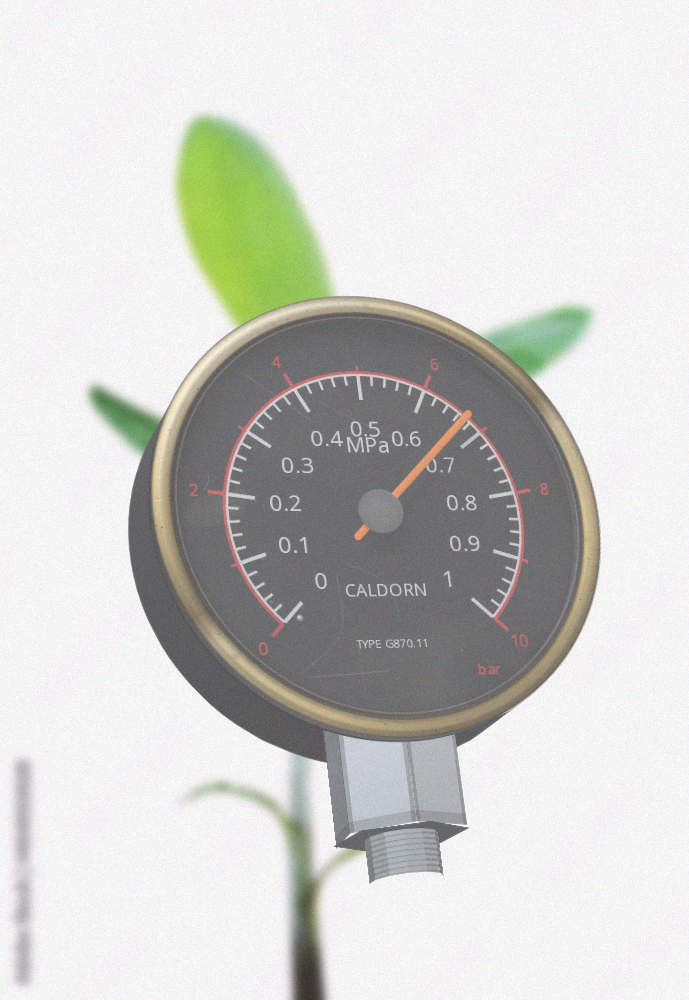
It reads **0.67** MPa
